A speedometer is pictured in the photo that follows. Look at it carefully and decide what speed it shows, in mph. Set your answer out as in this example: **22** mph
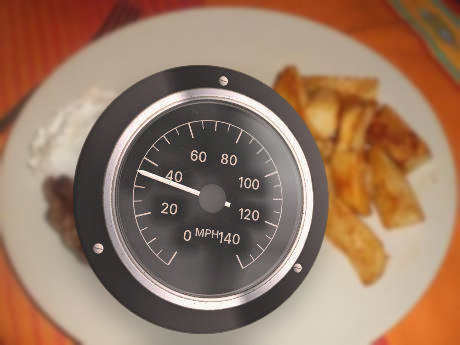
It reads **35** mph
